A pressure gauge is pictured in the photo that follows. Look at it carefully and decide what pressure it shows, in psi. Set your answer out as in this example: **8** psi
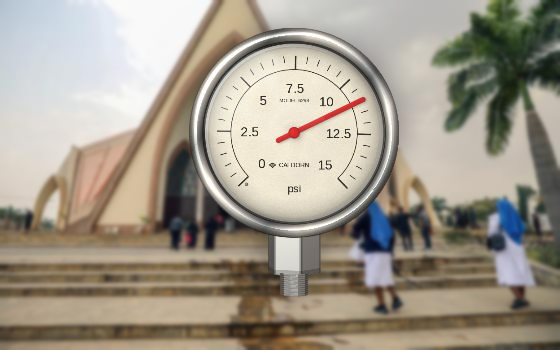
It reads **11** psi
